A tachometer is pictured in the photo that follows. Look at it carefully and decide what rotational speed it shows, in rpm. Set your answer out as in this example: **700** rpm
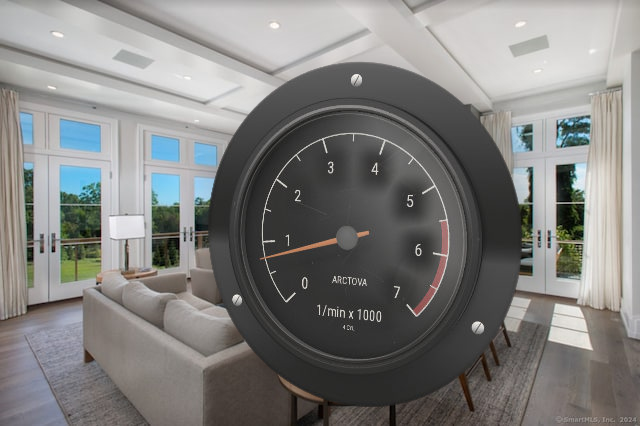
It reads **750** rpm
